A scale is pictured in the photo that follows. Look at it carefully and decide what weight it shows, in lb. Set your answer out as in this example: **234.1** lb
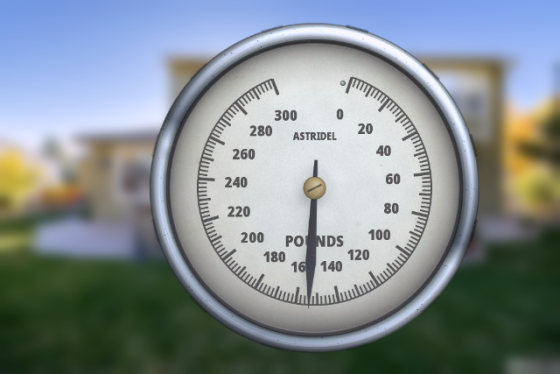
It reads **154** lb
